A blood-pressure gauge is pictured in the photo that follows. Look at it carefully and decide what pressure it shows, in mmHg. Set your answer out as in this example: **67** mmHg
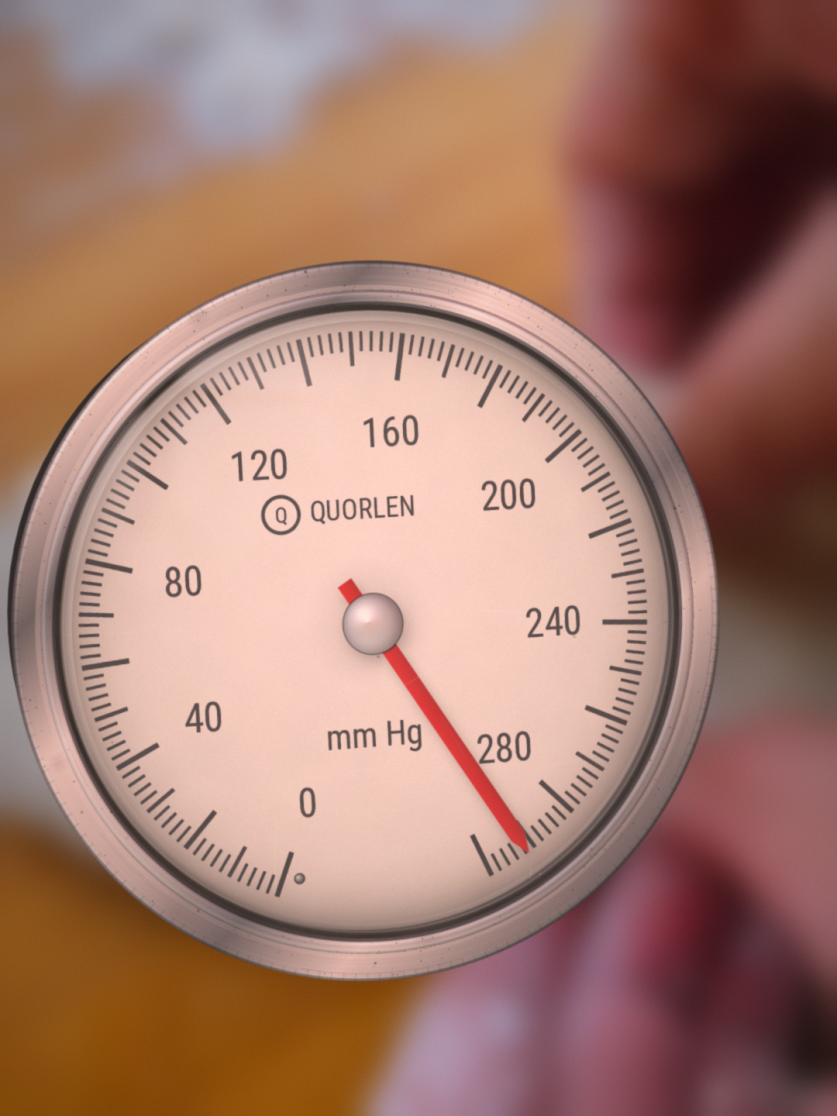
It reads **292** mmHg
